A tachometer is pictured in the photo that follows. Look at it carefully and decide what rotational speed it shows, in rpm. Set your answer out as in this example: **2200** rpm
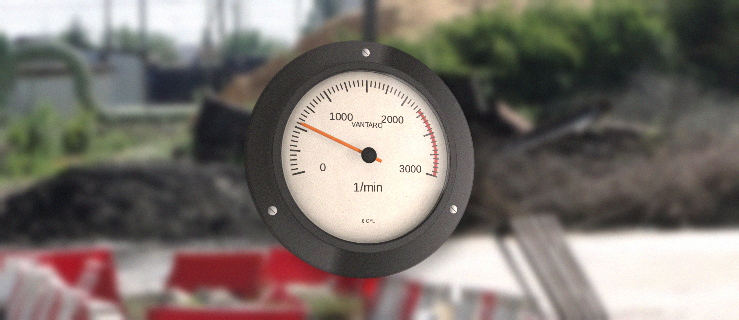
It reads **550** rpm
